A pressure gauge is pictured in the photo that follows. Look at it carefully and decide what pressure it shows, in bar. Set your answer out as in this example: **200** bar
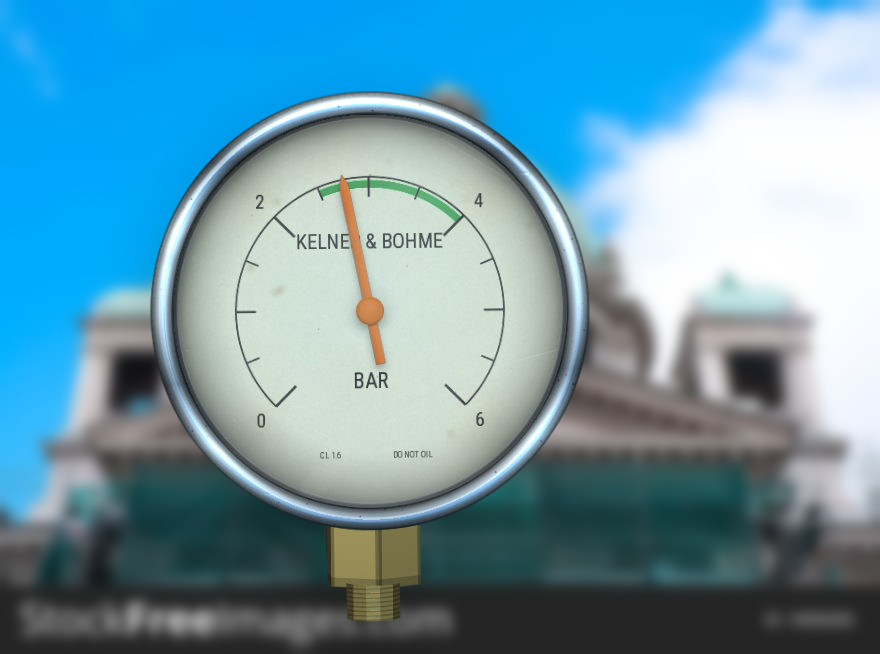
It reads **2.75** bar
